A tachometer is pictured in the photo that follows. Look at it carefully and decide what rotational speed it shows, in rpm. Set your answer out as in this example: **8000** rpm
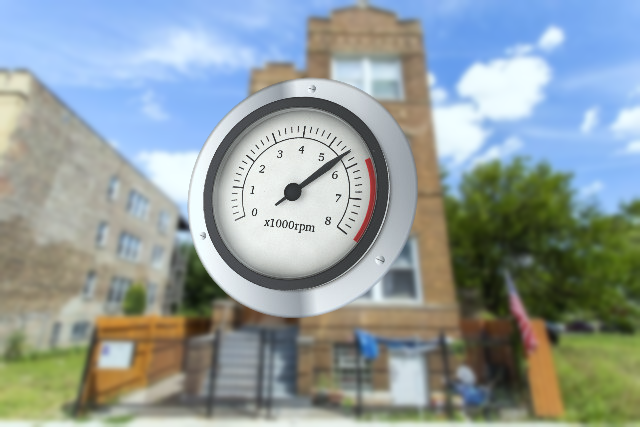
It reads **5600** rpm
